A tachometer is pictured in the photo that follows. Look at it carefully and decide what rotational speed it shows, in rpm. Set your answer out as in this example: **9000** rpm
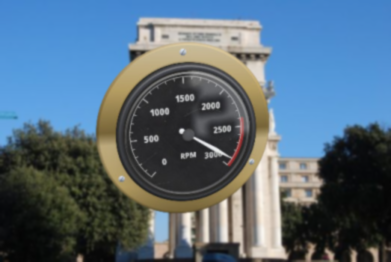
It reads **2900** rpm
